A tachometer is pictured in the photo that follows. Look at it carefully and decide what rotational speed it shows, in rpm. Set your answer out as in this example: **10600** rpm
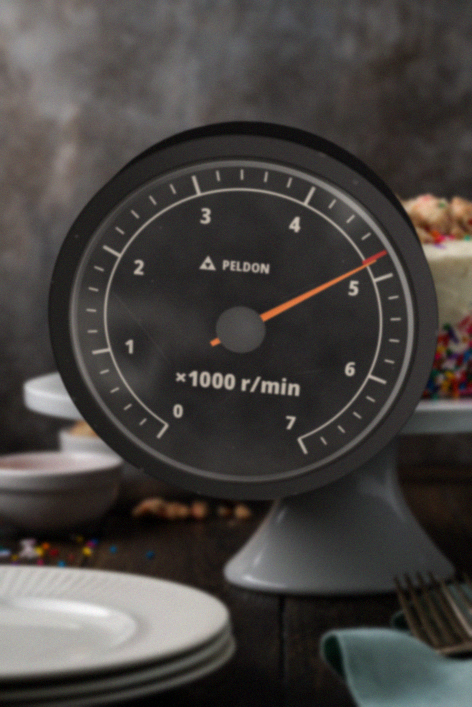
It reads **4800** rpm
